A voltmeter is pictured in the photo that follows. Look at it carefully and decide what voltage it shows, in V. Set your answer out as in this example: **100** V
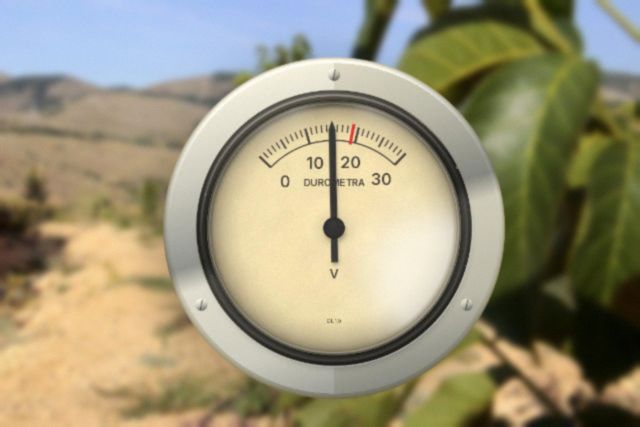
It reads **15** V
